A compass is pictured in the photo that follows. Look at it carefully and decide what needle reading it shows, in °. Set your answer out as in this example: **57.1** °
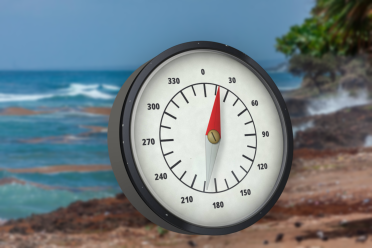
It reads **15** °
